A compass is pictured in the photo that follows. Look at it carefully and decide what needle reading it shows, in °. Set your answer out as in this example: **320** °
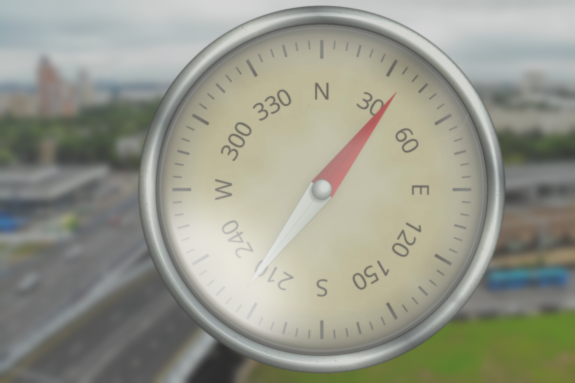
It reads **37.5** °
